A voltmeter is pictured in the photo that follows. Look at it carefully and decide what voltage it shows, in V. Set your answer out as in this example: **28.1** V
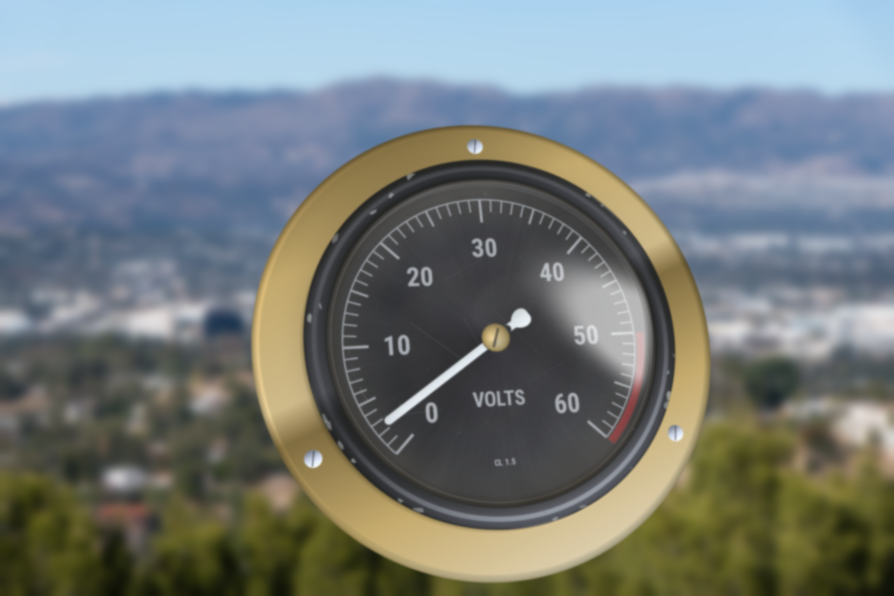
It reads **2.5** V
